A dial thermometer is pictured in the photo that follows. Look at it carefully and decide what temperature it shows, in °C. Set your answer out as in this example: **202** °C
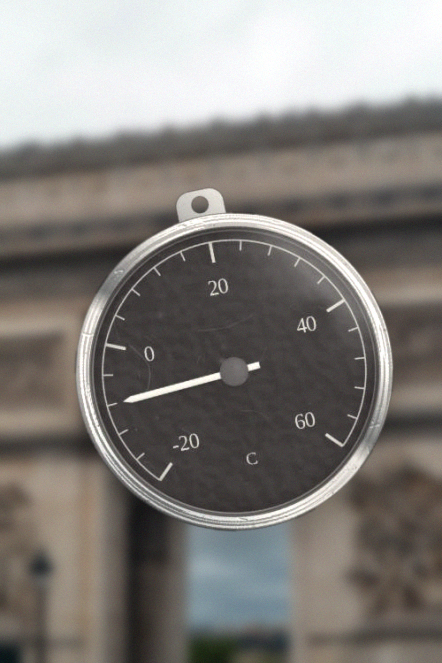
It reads **-8** °C
